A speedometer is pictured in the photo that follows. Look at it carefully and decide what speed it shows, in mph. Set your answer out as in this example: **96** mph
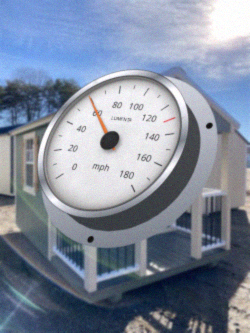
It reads **60** mph
